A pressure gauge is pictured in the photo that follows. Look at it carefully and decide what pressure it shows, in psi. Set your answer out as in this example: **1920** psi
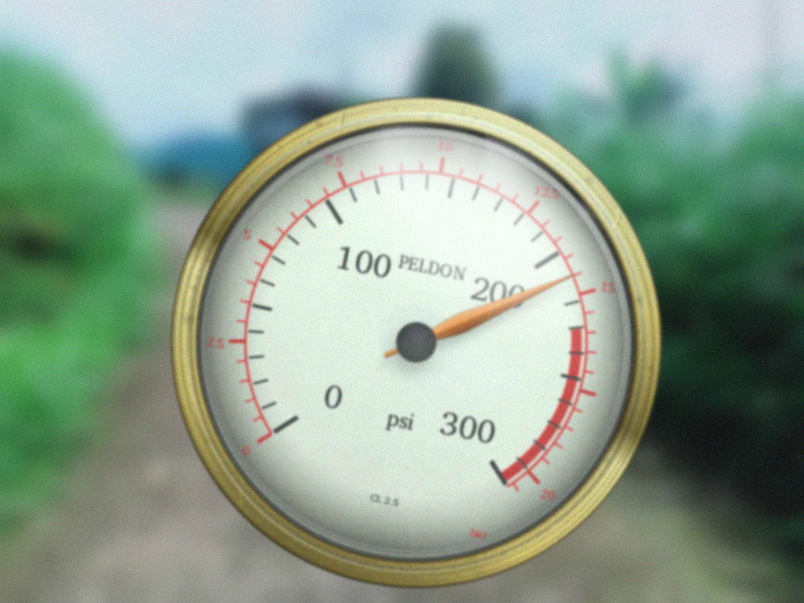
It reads **210** psi
